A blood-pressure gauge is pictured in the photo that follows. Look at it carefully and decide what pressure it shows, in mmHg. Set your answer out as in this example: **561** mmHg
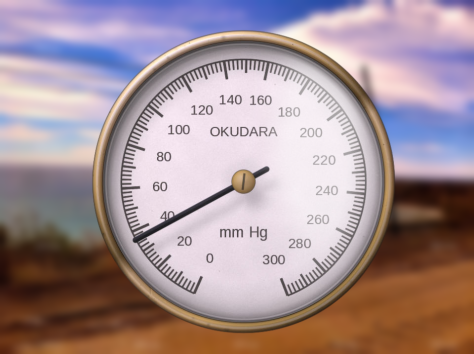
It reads **36** mmHg
